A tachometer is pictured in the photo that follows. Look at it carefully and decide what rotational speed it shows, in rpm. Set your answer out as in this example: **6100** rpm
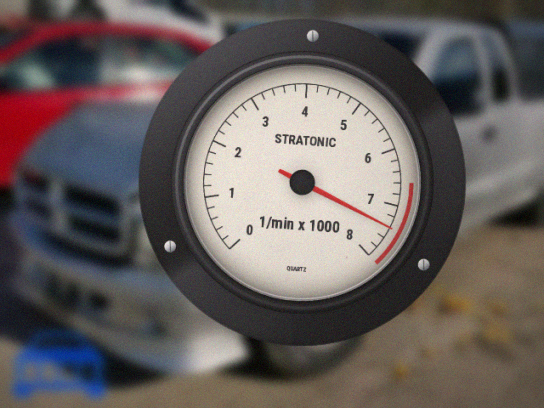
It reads **7400** rpm
